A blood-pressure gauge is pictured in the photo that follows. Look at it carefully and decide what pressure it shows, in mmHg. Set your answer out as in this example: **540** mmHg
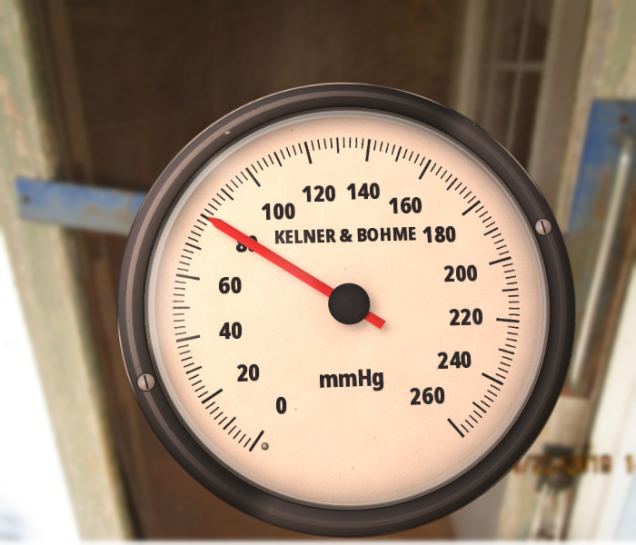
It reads **80** mmHg
